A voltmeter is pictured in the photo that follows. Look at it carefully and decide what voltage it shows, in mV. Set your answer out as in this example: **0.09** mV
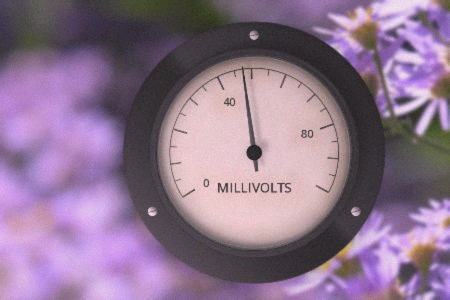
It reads **47.5** mV
